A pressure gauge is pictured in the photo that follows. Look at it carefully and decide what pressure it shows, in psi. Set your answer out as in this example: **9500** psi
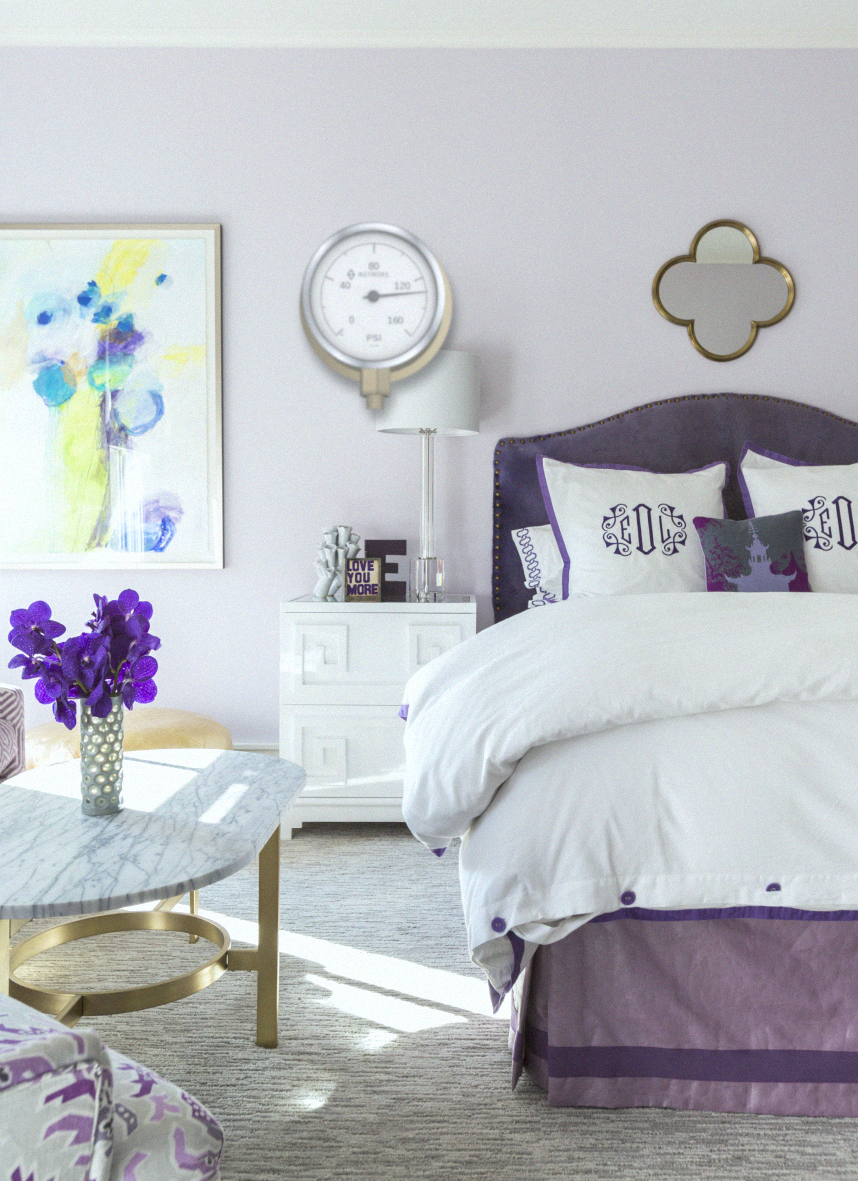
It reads **130** psi
